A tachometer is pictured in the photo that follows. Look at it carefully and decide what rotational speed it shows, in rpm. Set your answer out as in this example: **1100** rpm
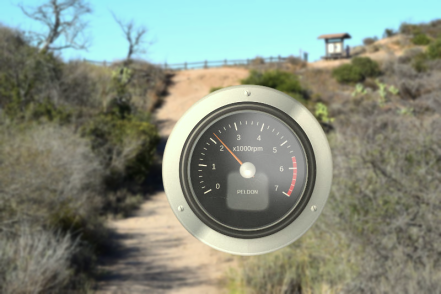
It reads **2200** rpm
